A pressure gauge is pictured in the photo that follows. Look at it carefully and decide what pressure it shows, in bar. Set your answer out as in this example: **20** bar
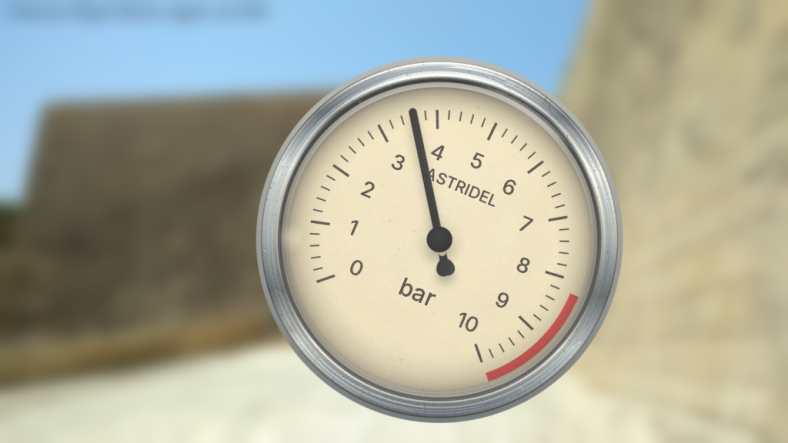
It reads **3.6** bar
